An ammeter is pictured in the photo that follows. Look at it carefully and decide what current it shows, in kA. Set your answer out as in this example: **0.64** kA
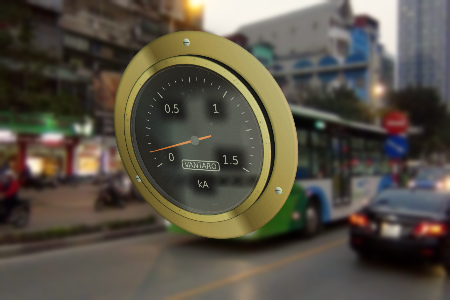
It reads **0.1** kA
